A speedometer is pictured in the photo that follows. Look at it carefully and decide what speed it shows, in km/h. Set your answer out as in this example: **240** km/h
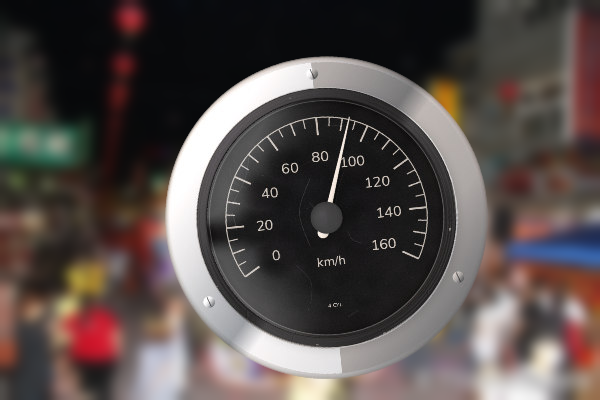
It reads **92.5** km/h
